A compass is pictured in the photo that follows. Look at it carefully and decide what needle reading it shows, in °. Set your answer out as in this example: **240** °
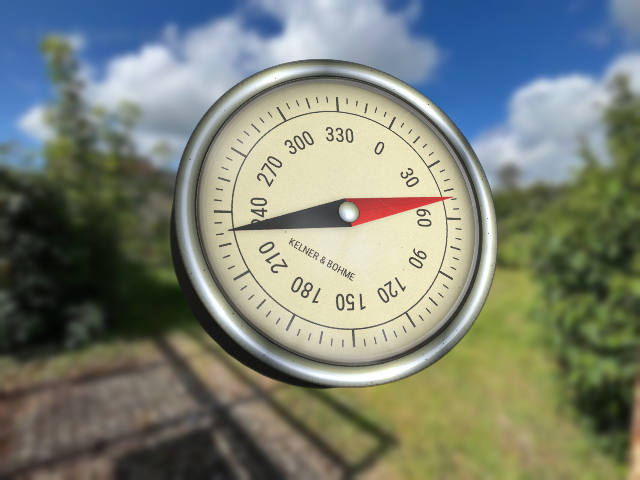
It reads **50** °
